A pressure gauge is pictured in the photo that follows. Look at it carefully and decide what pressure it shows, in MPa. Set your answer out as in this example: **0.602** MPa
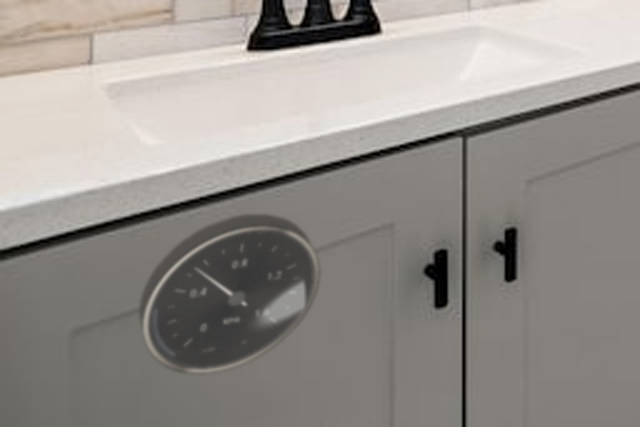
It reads **0.55** MPa
